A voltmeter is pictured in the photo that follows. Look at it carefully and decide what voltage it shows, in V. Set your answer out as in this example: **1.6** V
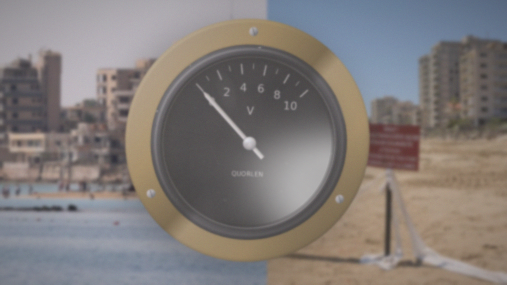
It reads **0** V
